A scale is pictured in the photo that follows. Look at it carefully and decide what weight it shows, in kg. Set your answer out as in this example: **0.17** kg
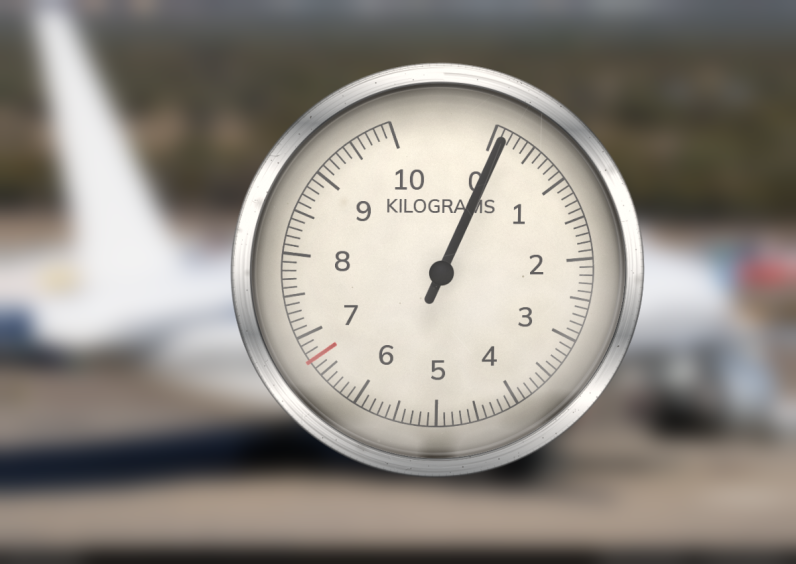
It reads **0.1** kg
